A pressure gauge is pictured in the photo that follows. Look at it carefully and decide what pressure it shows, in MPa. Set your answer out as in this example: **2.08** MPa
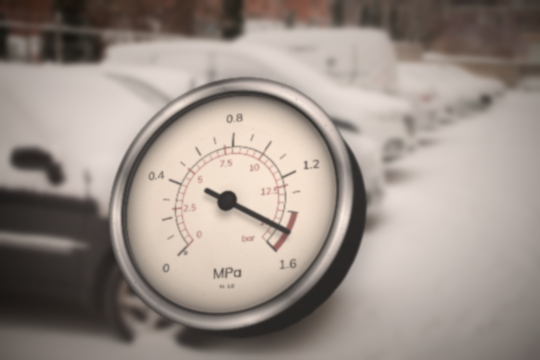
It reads **1.5** MPa
